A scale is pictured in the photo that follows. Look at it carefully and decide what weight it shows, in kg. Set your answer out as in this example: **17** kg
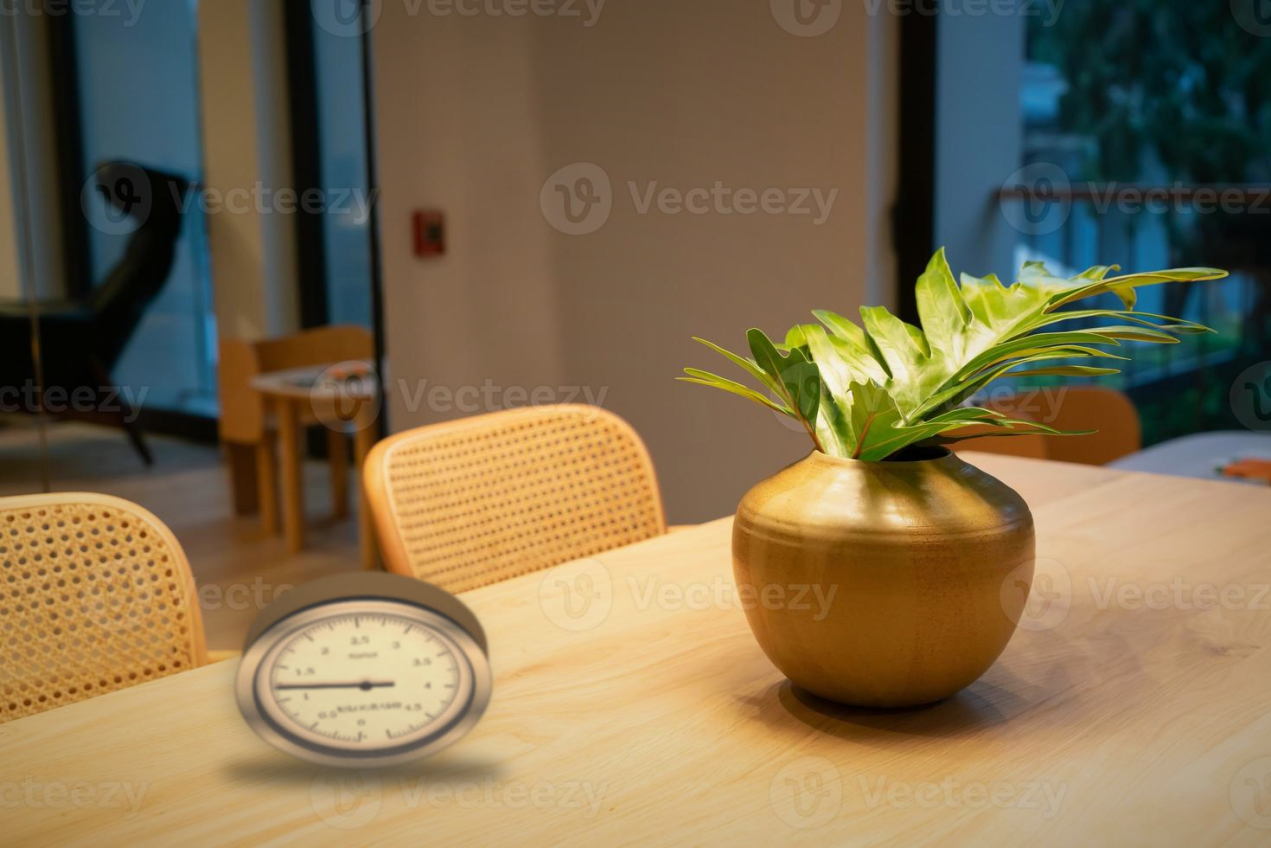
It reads **1.25** kg
